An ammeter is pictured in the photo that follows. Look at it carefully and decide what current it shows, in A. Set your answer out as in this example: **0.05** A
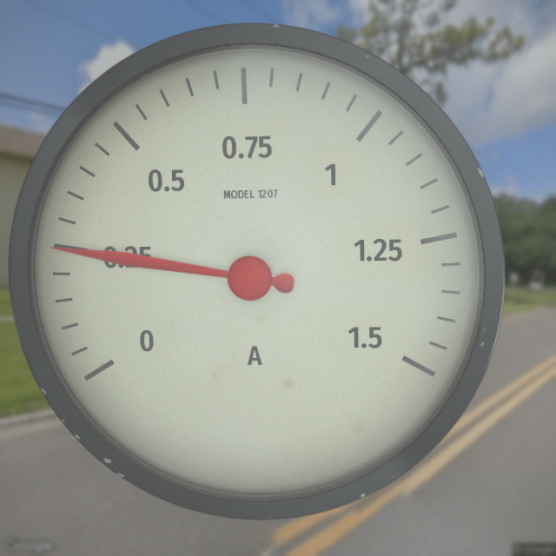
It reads **0.25** A
